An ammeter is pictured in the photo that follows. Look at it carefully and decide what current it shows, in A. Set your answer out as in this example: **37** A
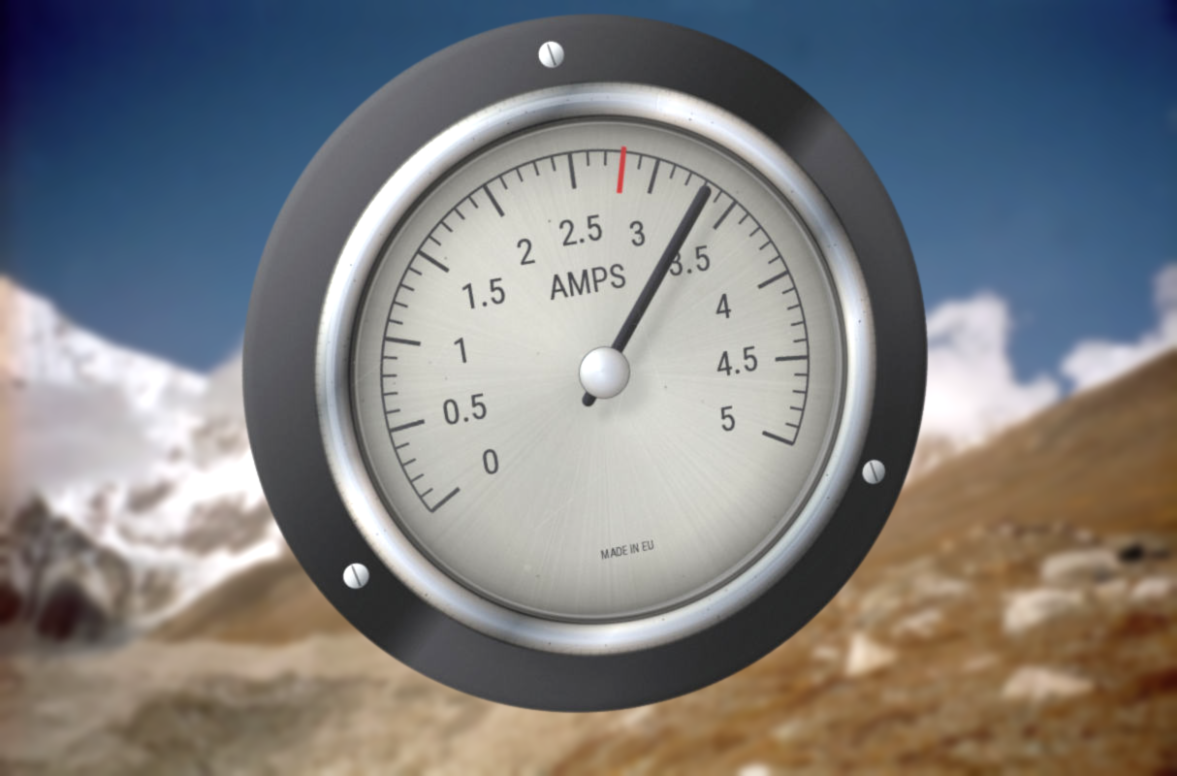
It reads **3.3** A
